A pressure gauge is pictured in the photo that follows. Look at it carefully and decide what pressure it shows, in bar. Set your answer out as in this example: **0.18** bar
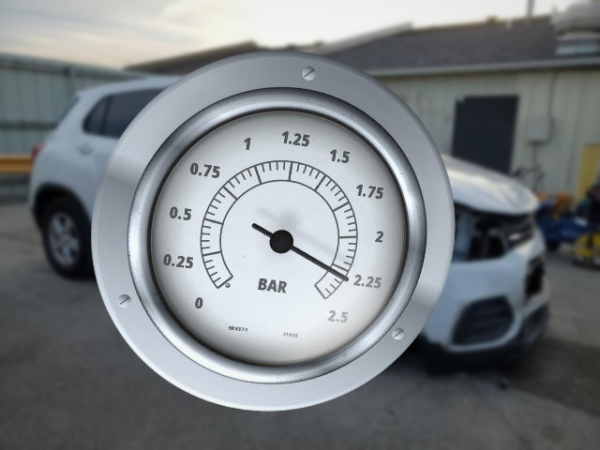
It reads **2.3** bar
